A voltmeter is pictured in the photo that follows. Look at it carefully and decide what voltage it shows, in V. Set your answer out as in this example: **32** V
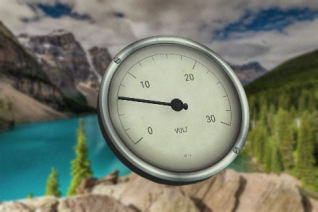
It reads **6** V
